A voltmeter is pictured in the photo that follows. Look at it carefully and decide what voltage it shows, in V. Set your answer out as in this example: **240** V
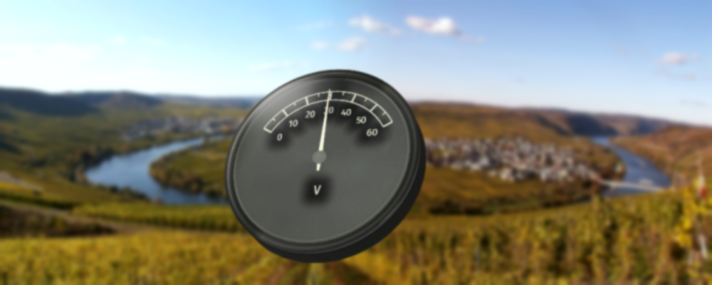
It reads **30** V
